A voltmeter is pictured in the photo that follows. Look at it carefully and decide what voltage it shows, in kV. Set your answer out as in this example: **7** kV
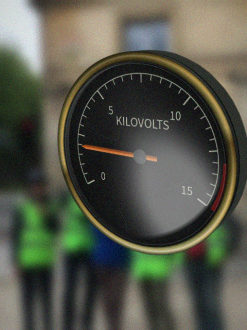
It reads **2** kV
